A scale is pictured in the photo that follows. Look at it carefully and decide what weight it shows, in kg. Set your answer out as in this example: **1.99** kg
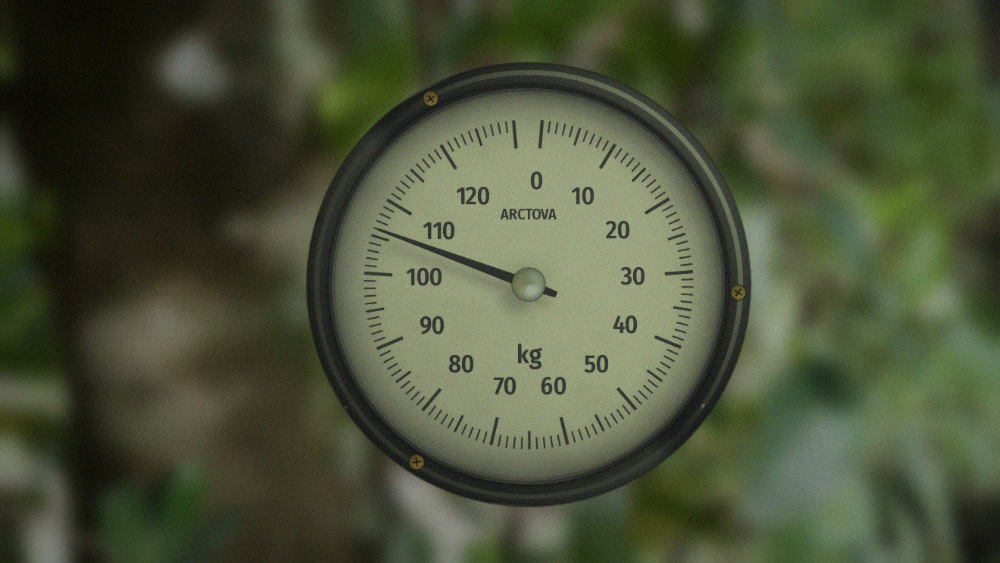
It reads **106** kg
